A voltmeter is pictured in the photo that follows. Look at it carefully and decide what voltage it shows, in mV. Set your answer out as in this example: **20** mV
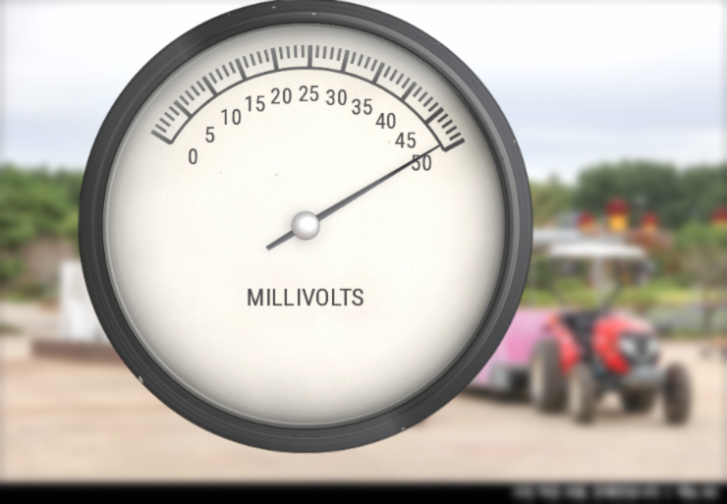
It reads **49** mV
